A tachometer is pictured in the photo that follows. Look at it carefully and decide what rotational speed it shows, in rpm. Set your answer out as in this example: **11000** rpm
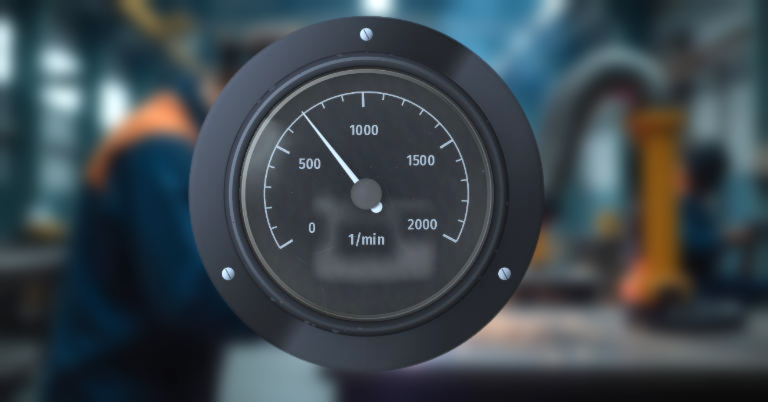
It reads **700** rpm
